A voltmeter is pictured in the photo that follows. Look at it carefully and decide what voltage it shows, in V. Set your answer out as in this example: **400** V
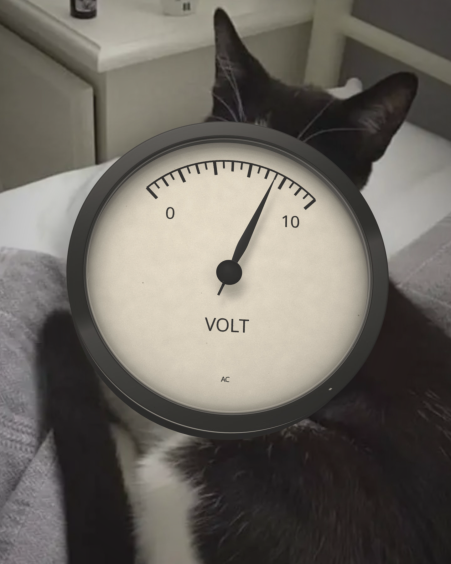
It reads **7.5** V
